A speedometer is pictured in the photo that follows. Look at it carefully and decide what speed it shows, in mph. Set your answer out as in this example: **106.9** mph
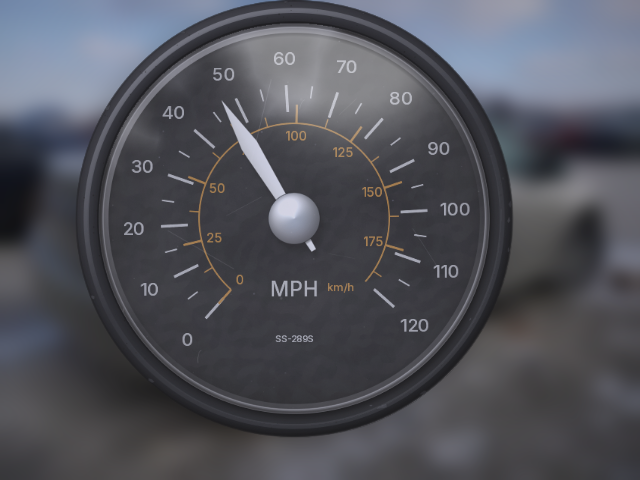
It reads **47.5** mph
